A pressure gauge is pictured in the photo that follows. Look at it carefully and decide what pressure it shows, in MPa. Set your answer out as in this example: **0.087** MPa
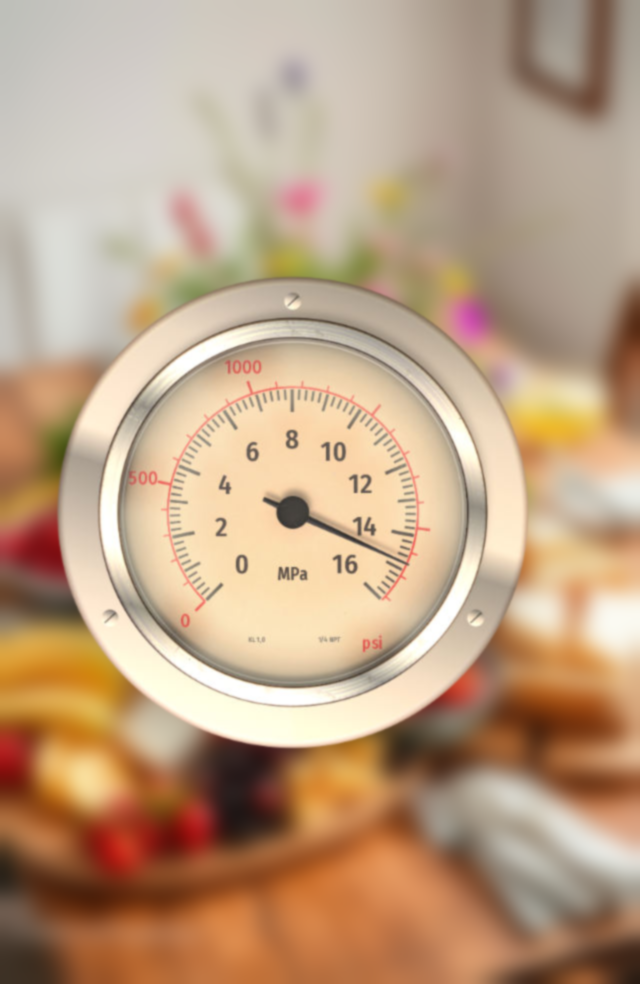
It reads **14.8** MPa
